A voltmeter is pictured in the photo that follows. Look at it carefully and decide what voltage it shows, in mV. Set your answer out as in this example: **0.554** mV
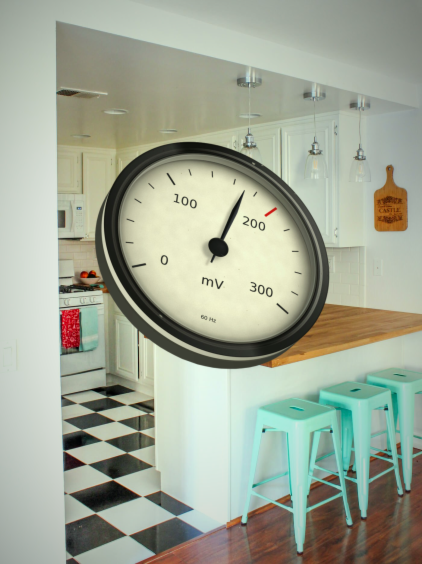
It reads **170** mV
